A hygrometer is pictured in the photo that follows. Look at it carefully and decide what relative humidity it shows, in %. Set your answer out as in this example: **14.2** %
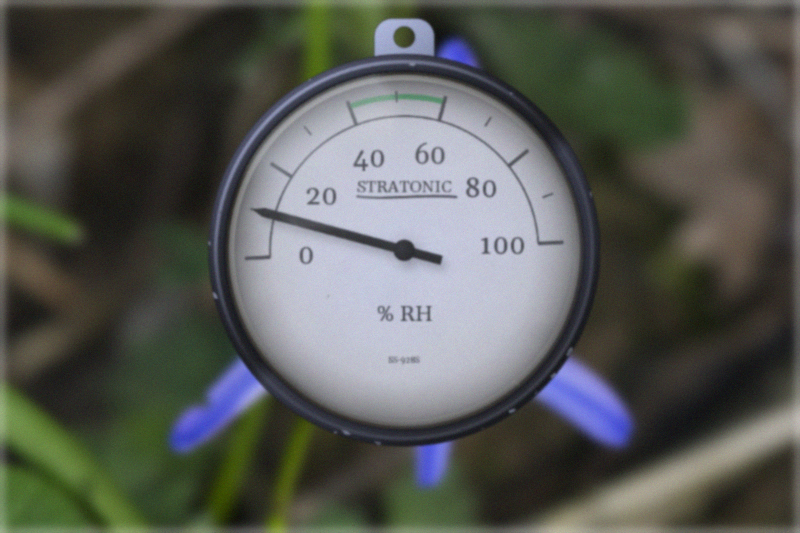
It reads **10** %
